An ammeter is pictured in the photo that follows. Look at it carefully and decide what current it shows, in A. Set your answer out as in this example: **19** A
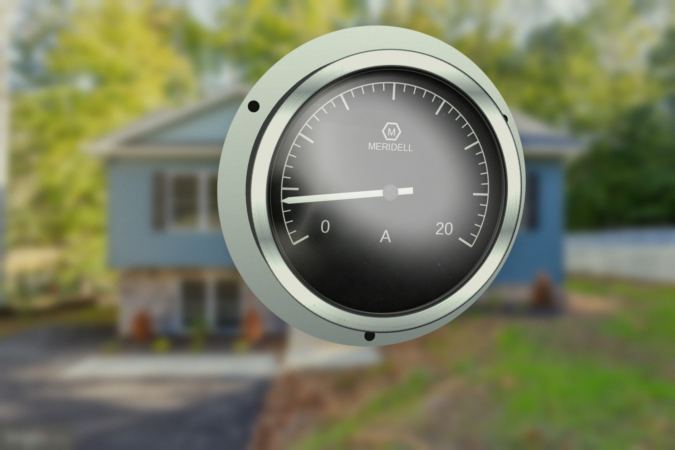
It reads **2** A
